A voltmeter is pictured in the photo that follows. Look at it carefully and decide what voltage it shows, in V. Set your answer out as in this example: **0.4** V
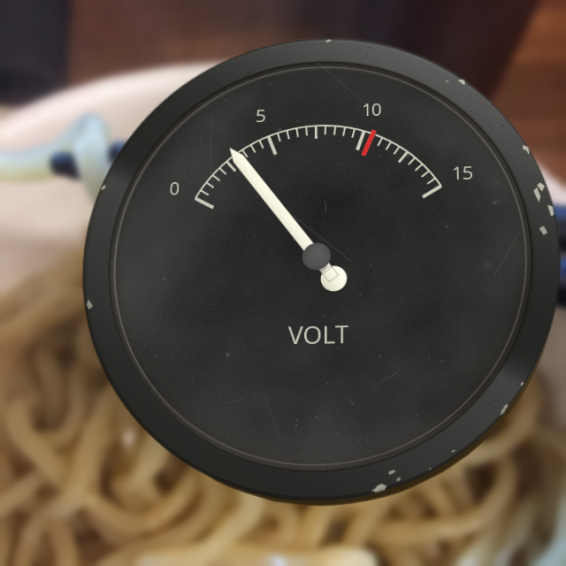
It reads **3** V
